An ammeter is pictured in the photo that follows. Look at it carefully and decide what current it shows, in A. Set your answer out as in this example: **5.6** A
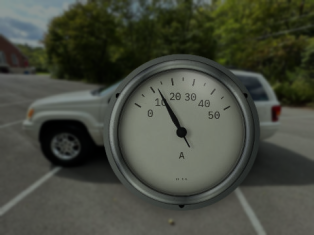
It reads **12.5** A
